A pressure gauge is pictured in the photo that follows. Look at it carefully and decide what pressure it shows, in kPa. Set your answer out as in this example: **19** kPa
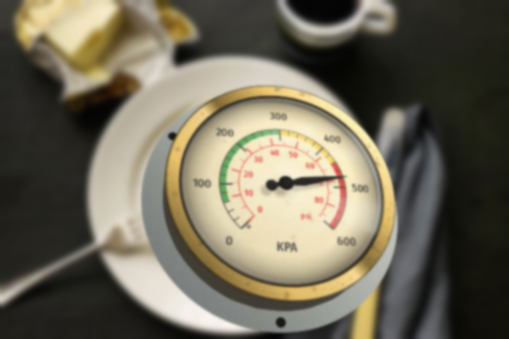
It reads **480** kPa
